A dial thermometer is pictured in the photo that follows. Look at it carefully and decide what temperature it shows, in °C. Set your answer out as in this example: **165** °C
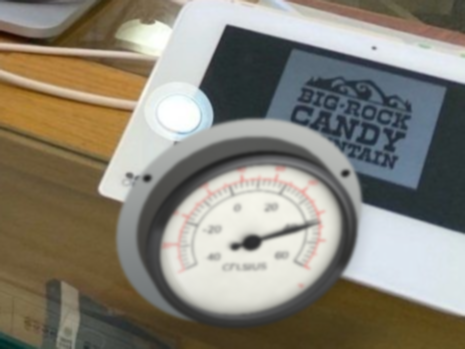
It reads **40** °C
